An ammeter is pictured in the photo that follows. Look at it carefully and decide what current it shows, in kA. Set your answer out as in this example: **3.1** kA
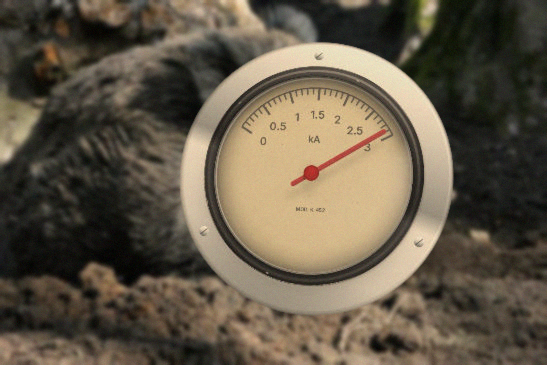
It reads **2.9** kA
